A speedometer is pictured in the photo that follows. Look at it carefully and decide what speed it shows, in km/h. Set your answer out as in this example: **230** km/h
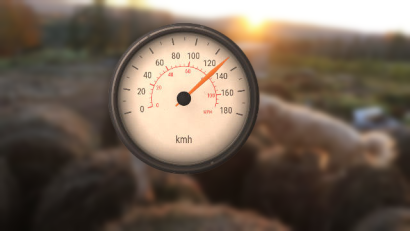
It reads **130** km/h
